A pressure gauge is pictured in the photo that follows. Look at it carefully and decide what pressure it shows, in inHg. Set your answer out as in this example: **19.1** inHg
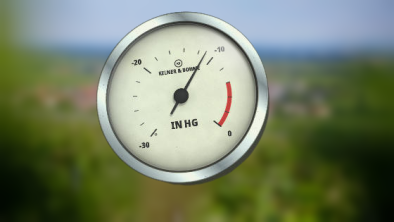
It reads **-11** inHg
